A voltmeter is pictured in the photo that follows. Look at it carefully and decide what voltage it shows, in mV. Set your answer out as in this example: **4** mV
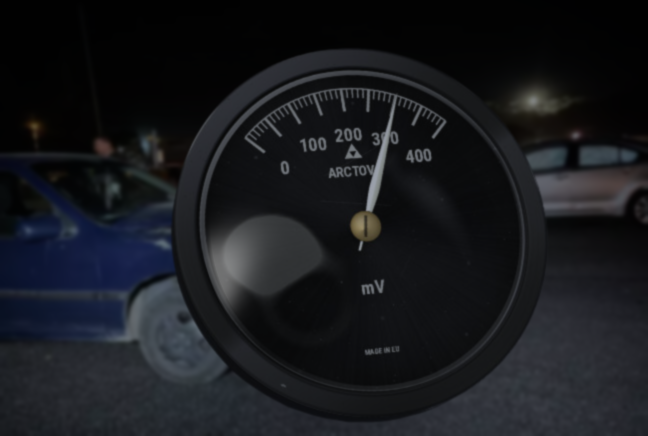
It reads **300** mV
